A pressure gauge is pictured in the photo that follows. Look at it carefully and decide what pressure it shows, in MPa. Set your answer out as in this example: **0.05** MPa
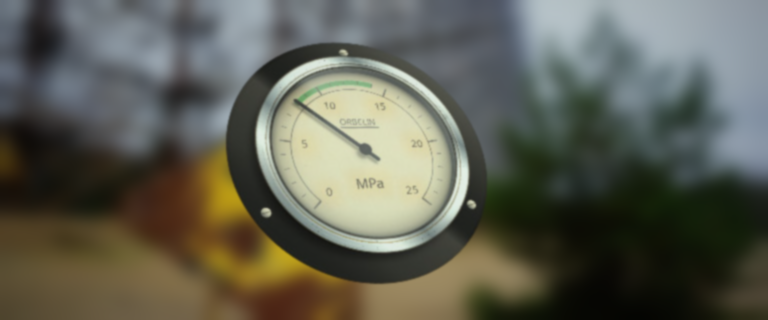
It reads **8** MPa
